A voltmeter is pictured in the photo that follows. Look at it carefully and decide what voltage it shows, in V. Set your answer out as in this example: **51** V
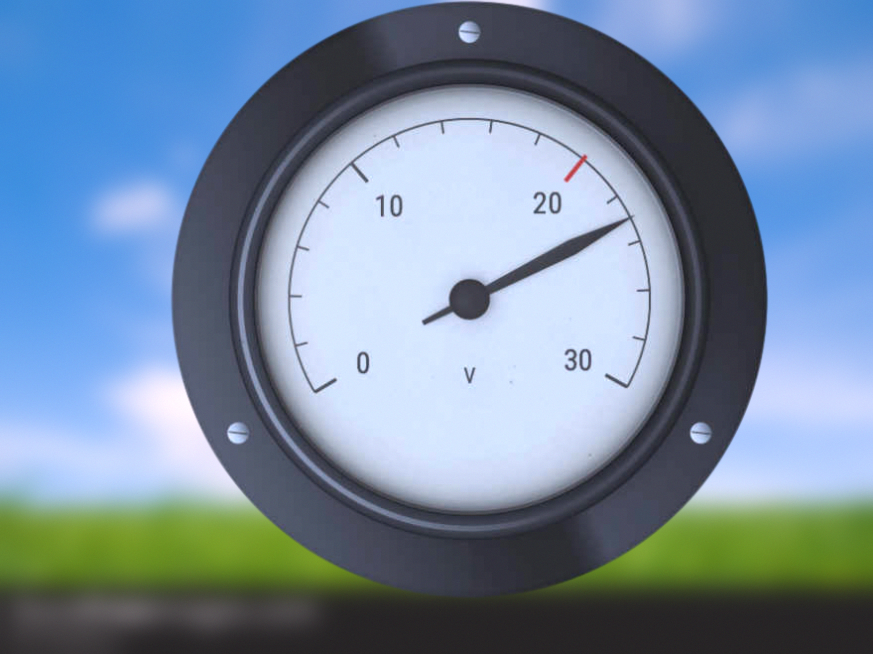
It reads **23** V
